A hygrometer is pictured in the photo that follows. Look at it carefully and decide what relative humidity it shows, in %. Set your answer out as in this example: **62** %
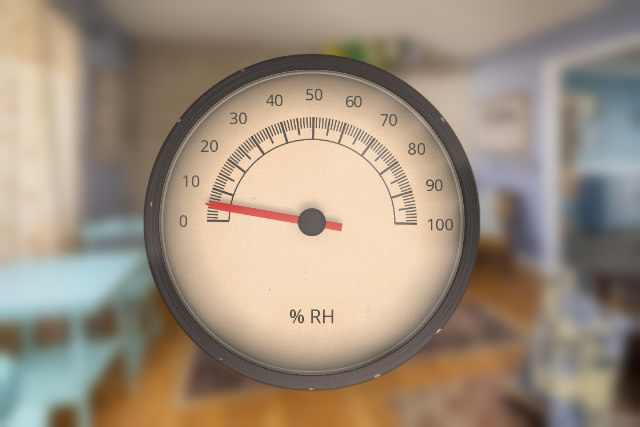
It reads **5** %
